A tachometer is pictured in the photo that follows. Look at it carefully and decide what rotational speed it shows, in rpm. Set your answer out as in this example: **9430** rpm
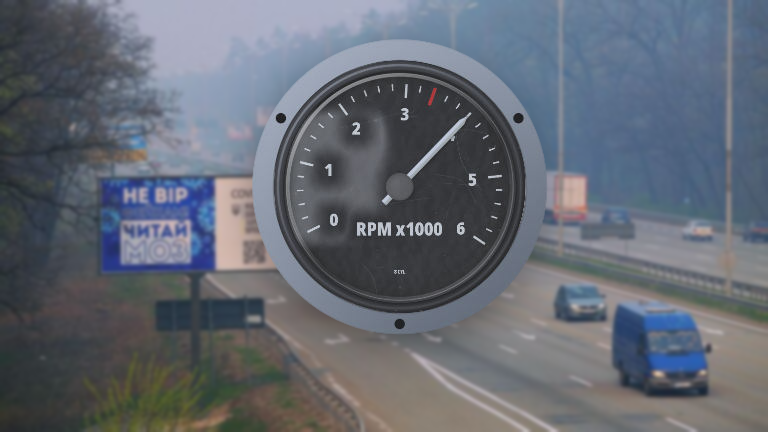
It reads **4000** rpm
